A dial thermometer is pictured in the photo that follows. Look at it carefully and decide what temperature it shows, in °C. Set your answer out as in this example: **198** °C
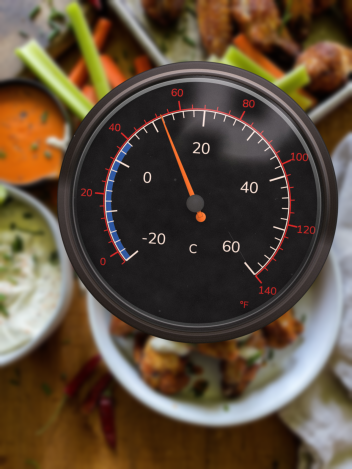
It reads **12** °C
